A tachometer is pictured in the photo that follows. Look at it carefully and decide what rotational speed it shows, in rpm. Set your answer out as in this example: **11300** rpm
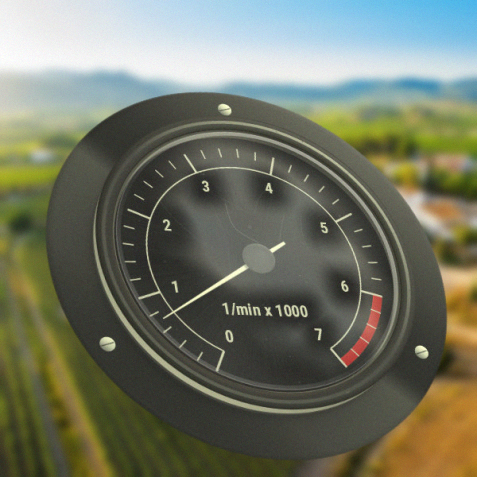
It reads **700** rpm
